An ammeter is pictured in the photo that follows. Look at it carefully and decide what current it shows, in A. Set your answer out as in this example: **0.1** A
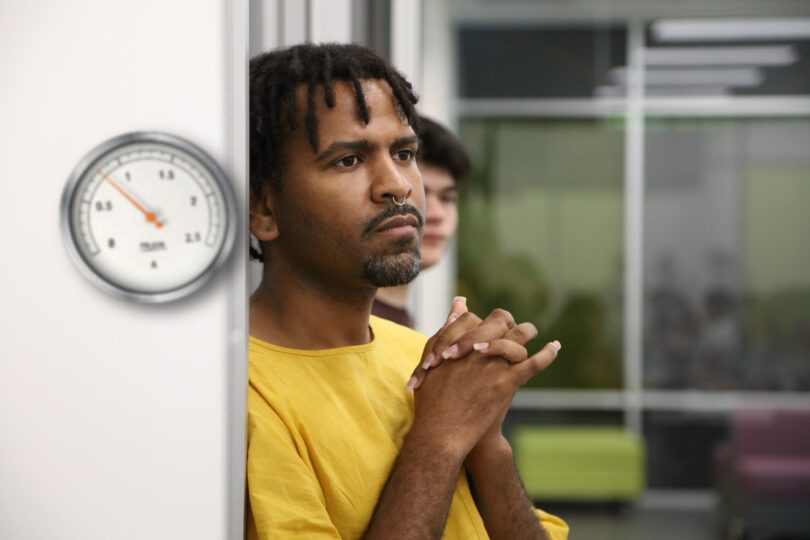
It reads **0.8** A
